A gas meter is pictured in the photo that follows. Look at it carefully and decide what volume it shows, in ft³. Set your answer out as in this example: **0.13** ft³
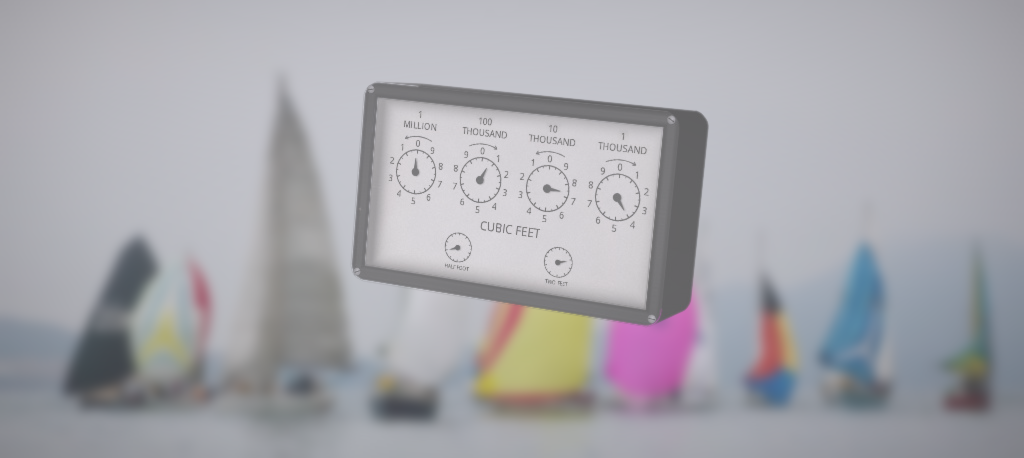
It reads **7400** ft³
